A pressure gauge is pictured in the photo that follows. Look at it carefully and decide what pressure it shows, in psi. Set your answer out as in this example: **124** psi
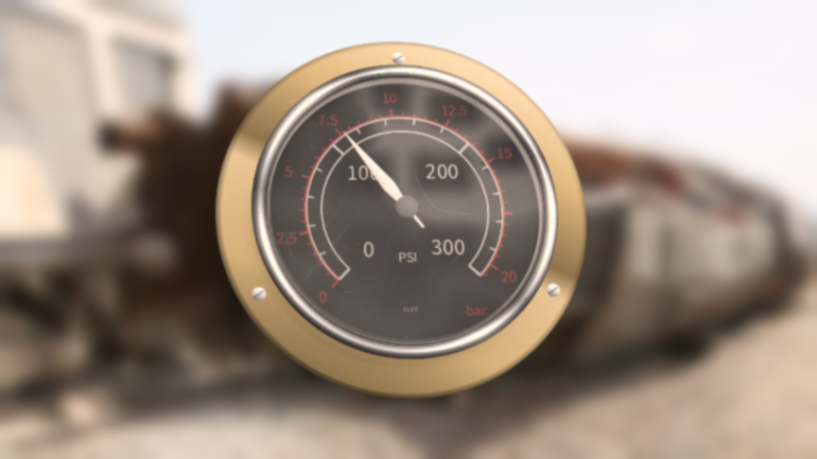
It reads **110** psi
